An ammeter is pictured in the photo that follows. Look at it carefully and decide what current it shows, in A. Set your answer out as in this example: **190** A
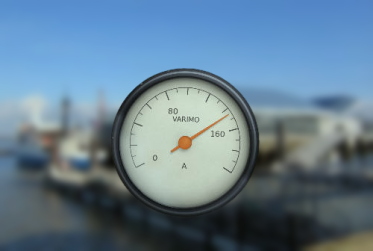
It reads **145** A
